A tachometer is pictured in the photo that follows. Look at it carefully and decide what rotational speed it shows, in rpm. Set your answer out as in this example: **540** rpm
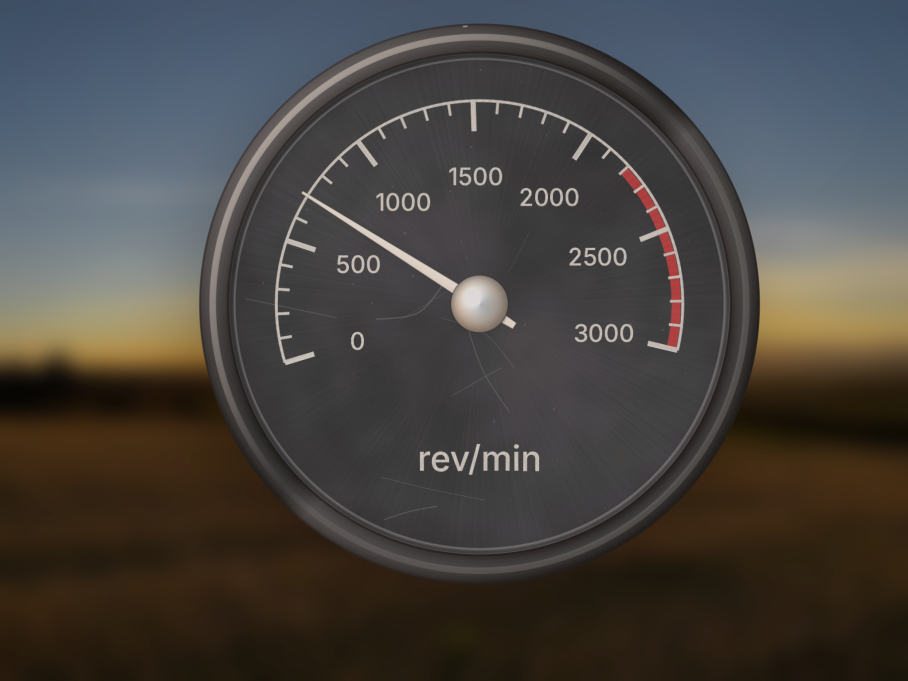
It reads **700** rpm
